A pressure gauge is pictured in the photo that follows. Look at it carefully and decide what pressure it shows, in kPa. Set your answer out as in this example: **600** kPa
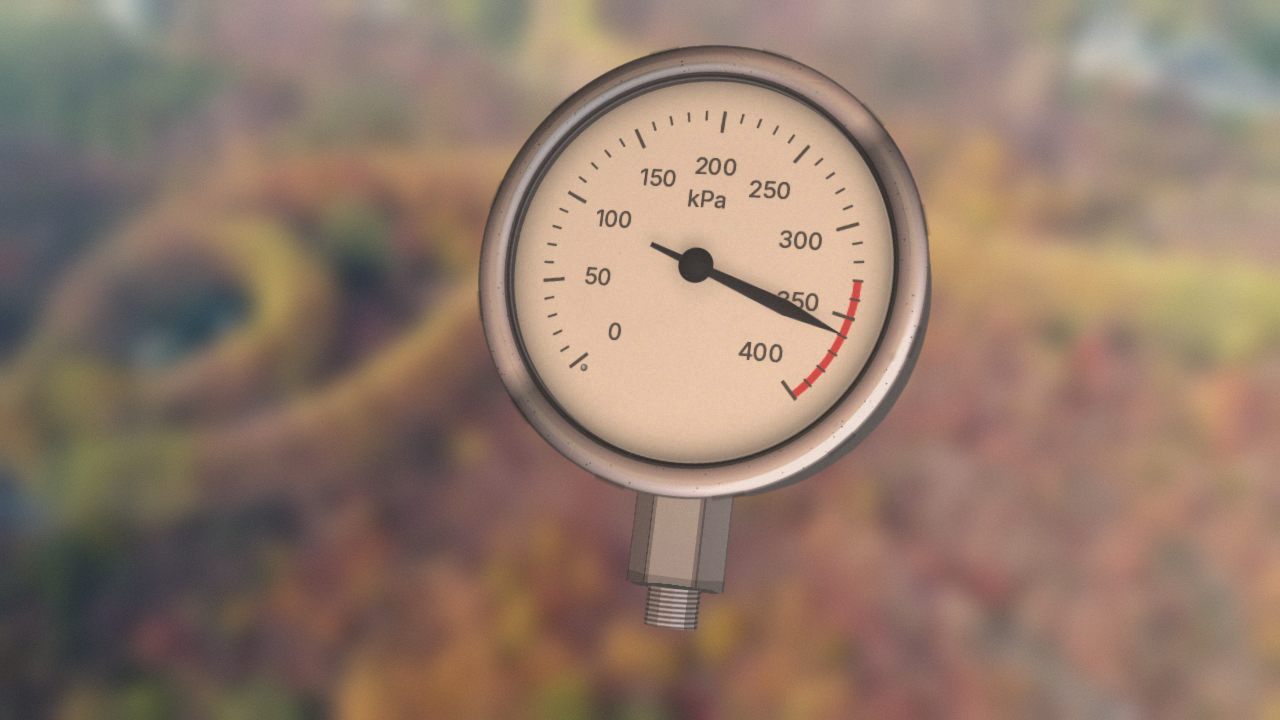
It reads **360** kPa
